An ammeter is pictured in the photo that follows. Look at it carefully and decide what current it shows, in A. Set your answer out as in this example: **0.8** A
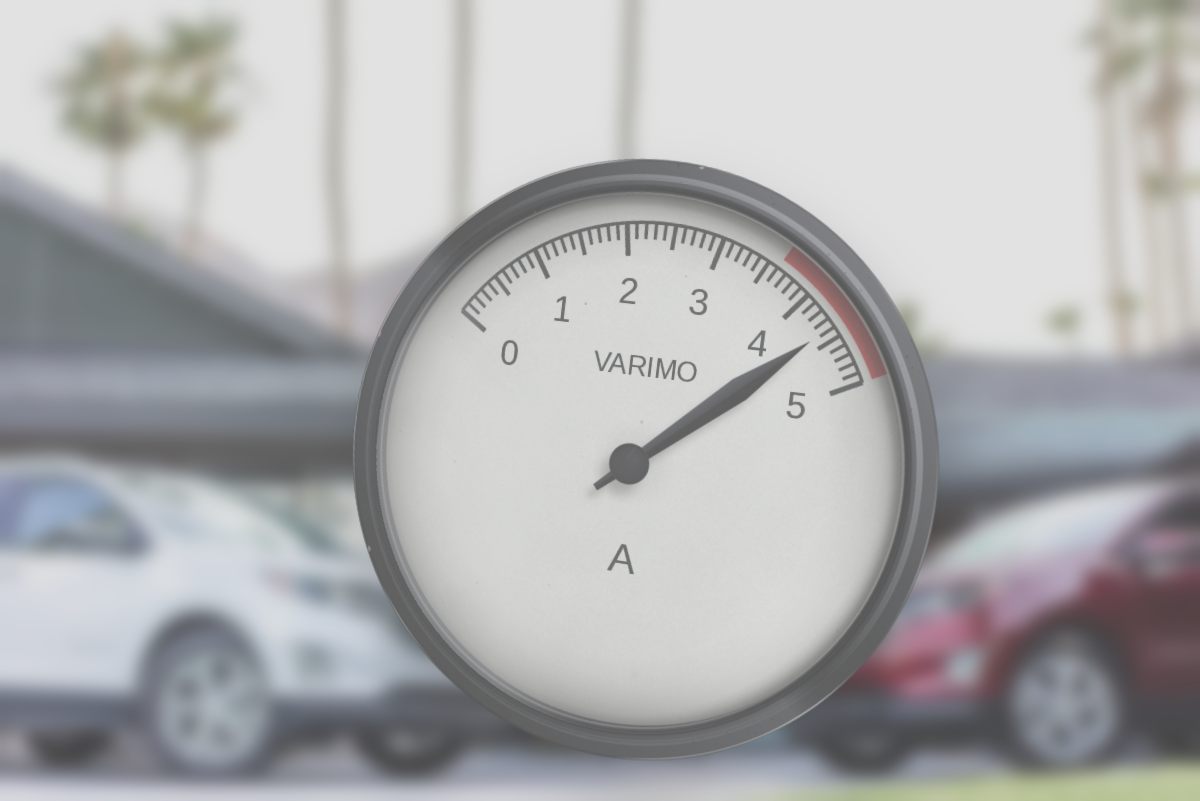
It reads **4.4** A
